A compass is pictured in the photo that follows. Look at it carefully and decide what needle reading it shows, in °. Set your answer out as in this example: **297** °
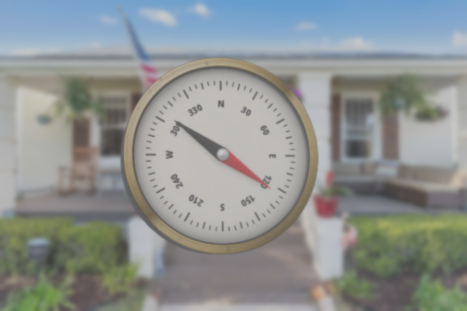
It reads **125** °
